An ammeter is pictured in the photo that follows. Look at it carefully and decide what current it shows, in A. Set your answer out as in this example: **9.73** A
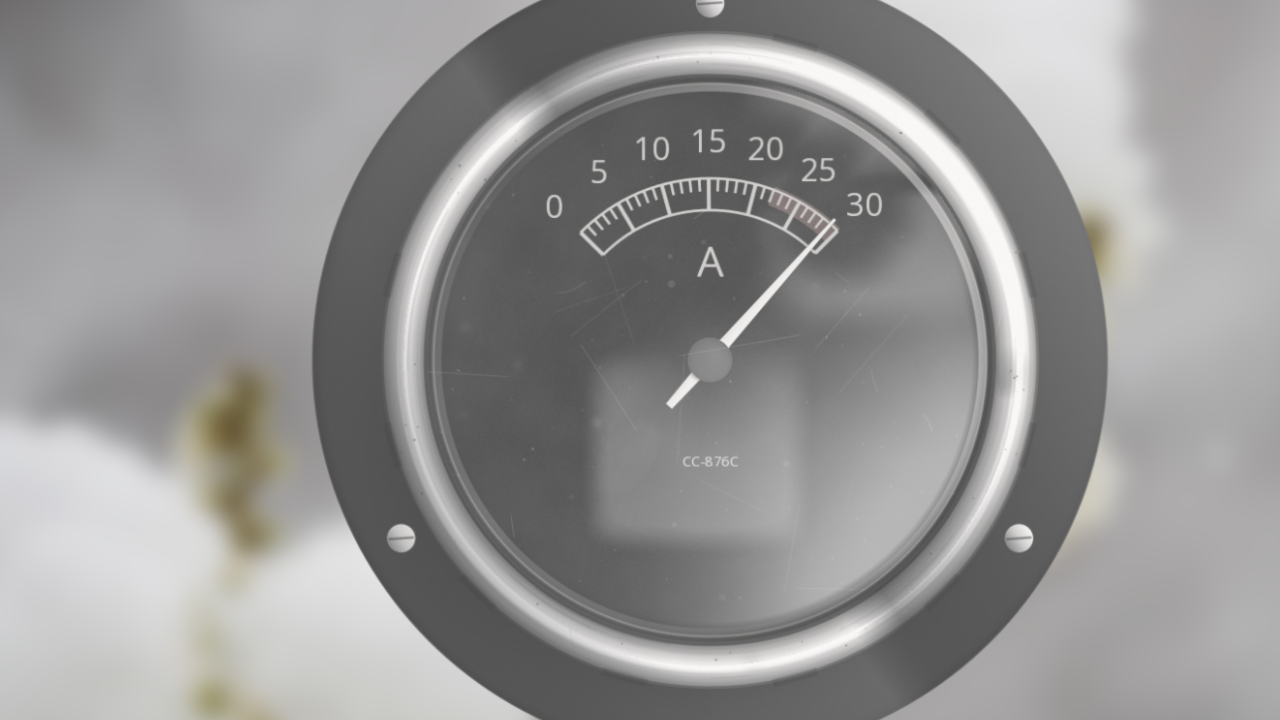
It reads **29** A
